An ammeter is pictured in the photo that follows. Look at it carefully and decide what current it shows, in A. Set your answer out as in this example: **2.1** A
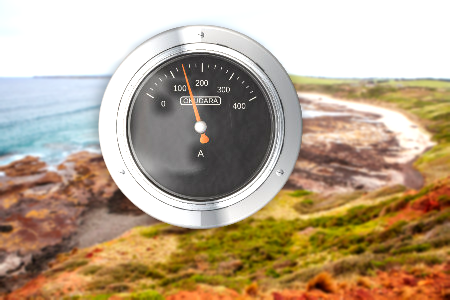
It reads **140** A
